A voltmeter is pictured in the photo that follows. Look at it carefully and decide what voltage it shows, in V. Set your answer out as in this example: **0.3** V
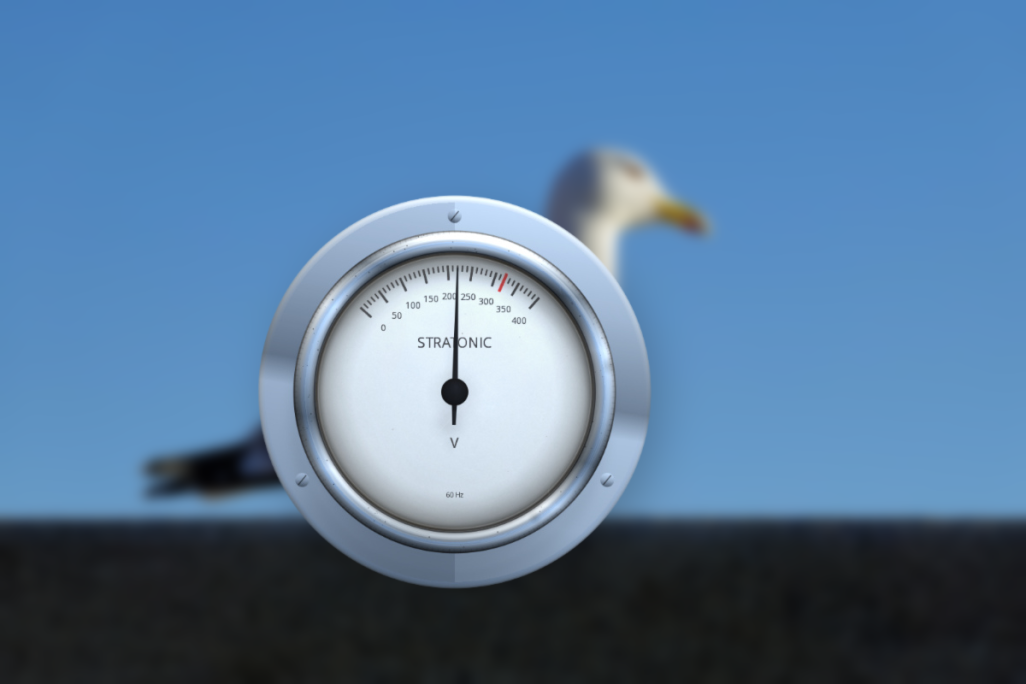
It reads **220** V
